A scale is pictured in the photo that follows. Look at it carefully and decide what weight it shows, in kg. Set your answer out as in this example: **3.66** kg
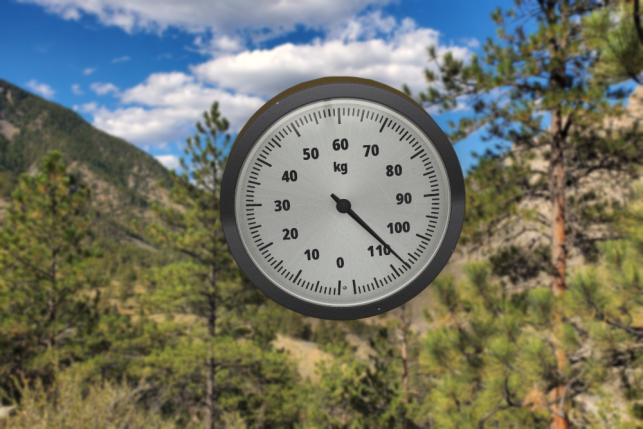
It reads **107** kg
